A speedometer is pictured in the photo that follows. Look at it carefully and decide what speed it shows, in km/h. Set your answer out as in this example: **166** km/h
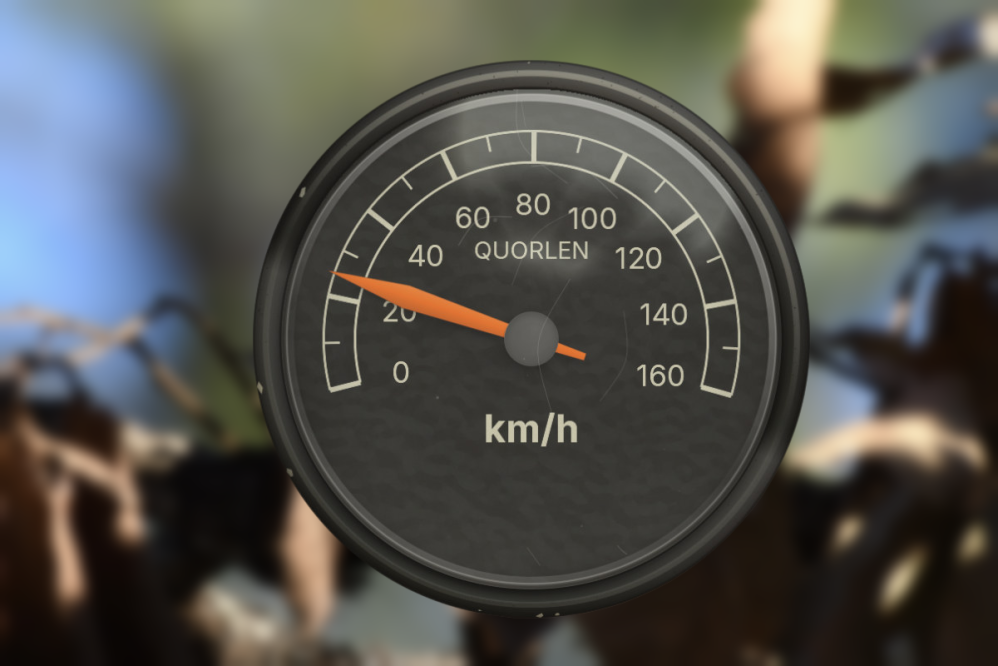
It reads **25** km/h
